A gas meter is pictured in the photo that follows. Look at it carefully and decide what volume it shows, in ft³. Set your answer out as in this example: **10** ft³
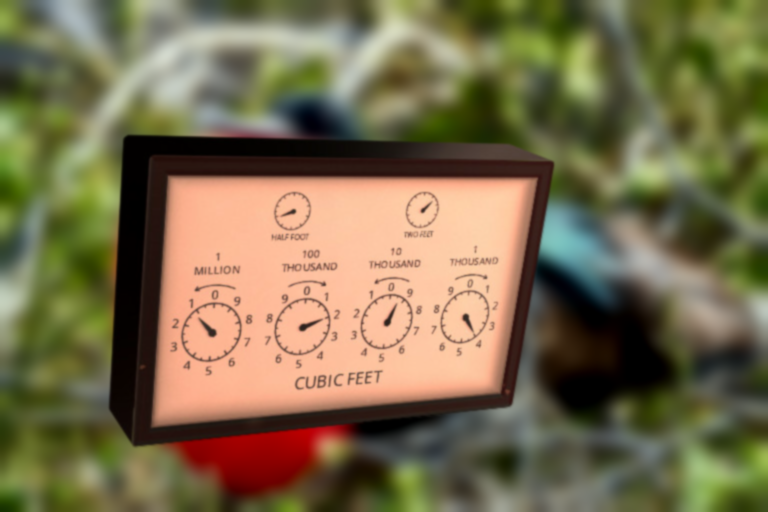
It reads **119400** ft³
